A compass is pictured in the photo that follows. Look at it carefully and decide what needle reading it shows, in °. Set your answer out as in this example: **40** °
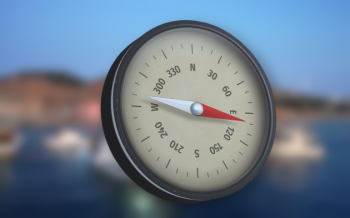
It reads **100** °
